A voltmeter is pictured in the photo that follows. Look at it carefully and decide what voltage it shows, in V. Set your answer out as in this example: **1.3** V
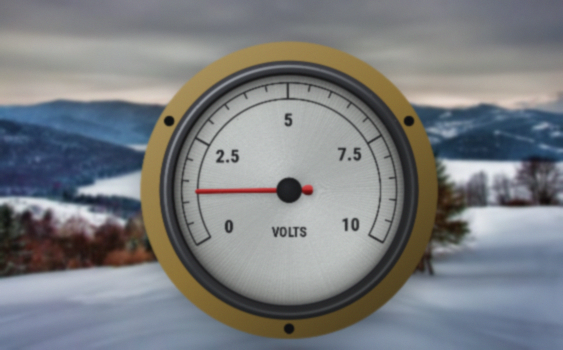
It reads **1.25** V
